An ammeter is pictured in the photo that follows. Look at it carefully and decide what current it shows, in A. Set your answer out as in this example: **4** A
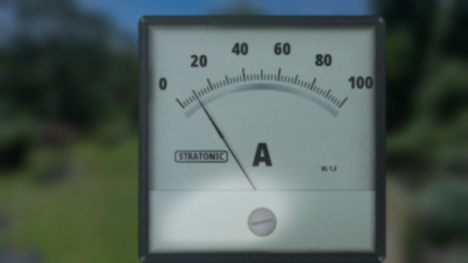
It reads **10** A
